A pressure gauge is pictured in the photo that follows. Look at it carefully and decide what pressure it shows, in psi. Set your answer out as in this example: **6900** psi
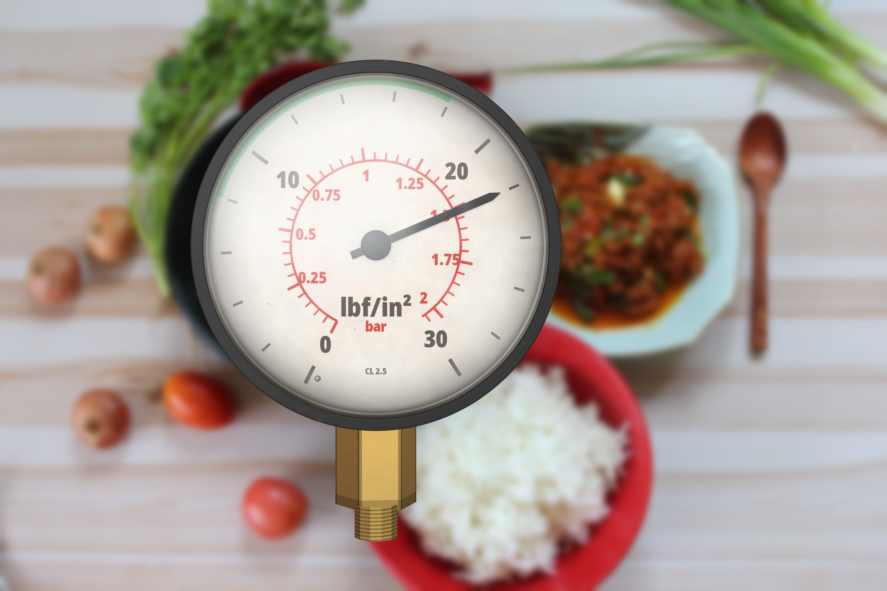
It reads **22** psi
